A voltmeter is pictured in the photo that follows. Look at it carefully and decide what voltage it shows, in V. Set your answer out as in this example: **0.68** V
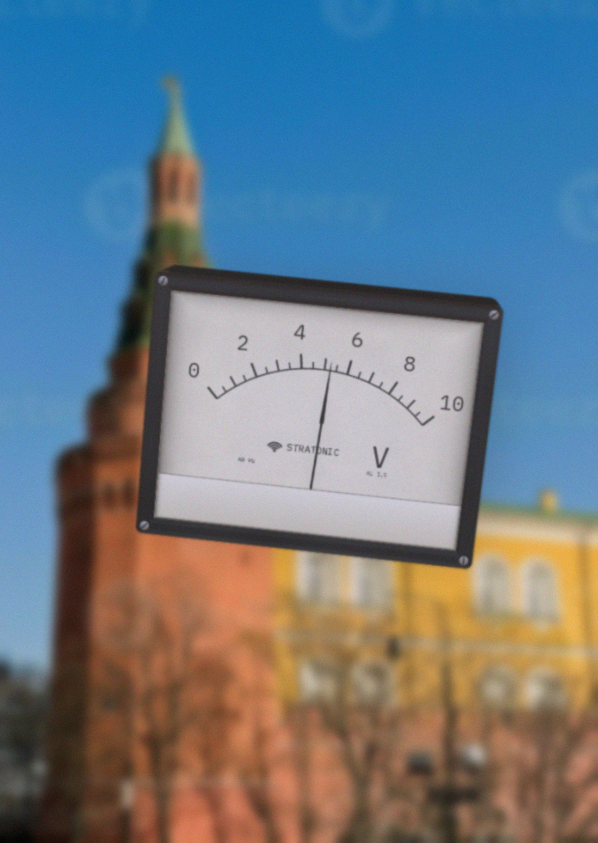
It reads **5.25** V
